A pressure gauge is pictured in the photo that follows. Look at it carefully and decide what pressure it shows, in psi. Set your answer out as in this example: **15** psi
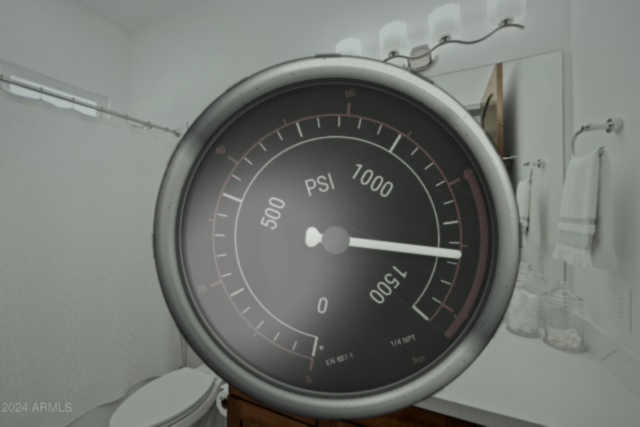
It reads **1325** psi
